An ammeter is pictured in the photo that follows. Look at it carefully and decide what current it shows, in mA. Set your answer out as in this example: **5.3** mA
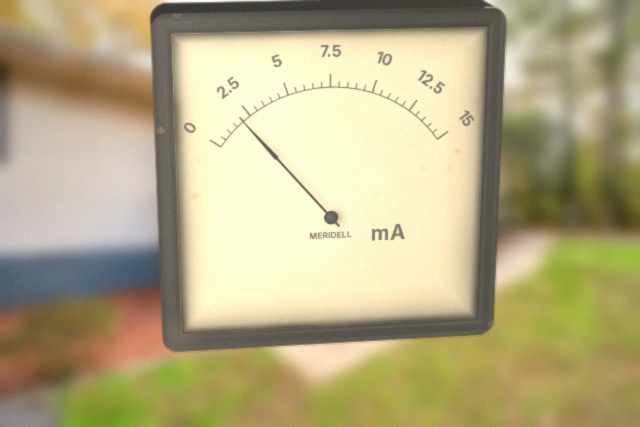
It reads **2** mA
